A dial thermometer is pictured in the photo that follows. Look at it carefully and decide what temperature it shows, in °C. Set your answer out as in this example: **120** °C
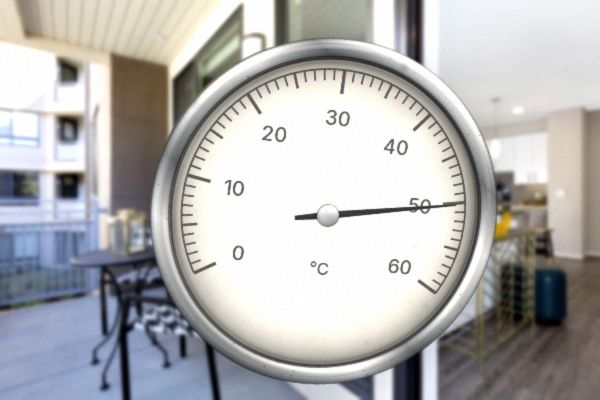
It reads **50** °C
